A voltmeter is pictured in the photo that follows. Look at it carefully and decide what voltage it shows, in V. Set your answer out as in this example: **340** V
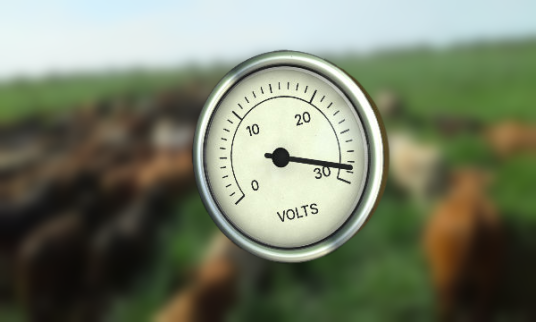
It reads **28.5** V
